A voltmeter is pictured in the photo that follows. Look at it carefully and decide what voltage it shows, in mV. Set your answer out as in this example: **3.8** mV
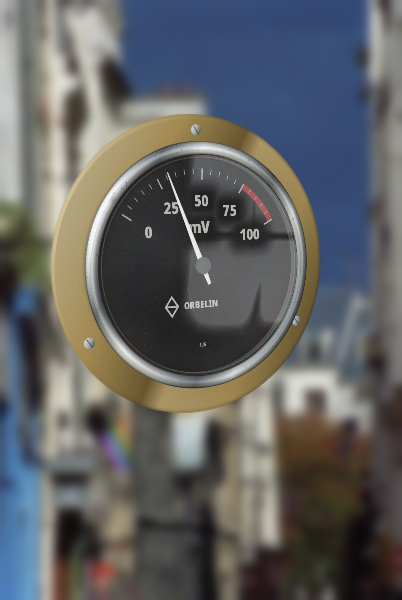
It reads **30** mV
